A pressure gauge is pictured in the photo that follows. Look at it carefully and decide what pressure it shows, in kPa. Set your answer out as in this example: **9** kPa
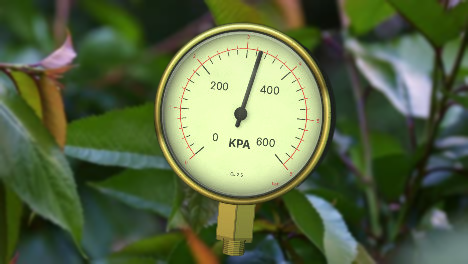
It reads **330** kPa
